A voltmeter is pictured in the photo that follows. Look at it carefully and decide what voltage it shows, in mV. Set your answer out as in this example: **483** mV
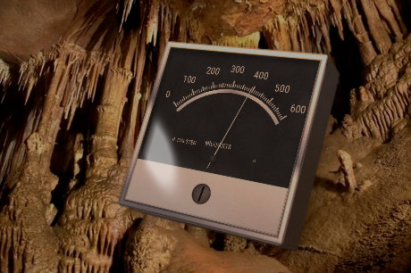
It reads **400** mV
